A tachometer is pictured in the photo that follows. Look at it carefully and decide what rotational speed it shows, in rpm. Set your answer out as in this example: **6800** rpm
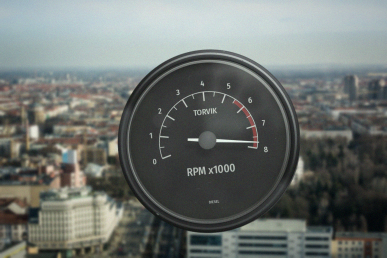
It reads **7750** rpm
